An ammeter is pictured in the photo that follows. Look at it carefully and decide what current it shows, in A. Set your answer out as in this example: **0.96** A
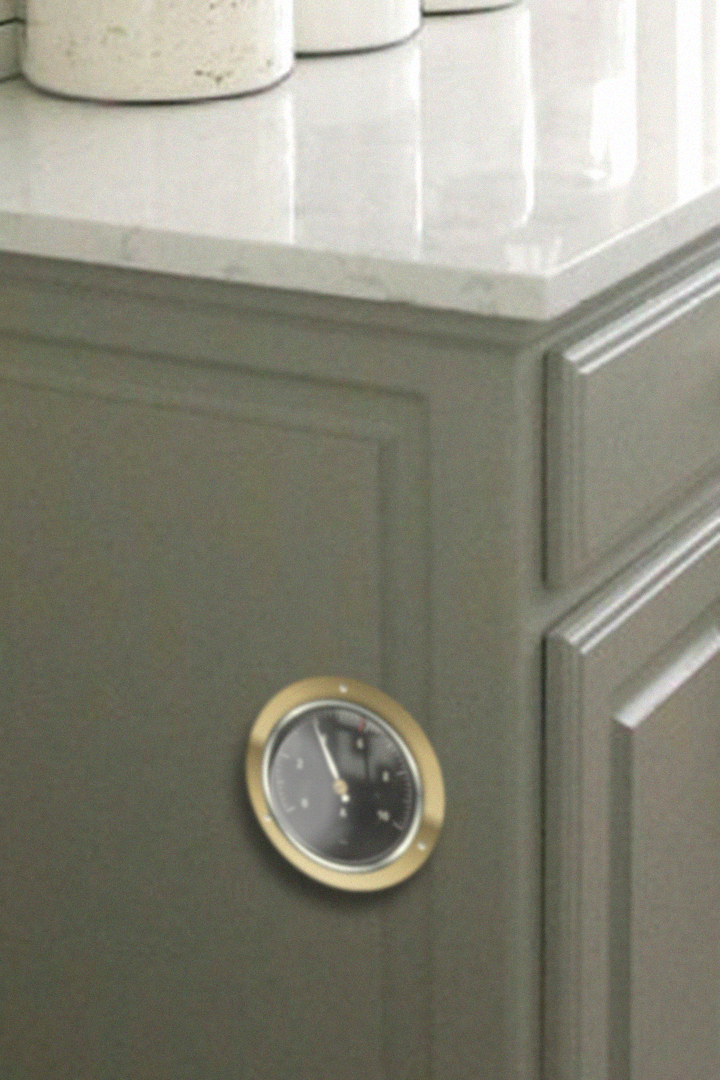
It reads **4** A
